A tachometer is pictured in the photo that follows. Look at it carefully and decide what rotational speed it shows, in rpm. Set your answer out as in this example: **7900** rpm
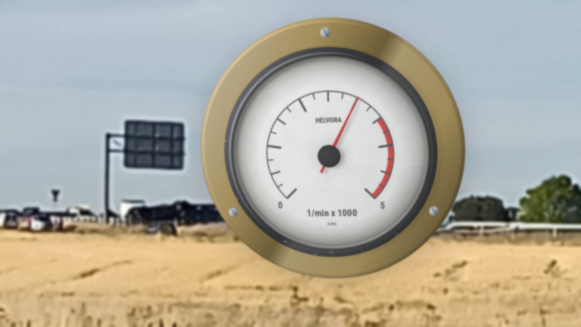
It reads **3000** rpm
